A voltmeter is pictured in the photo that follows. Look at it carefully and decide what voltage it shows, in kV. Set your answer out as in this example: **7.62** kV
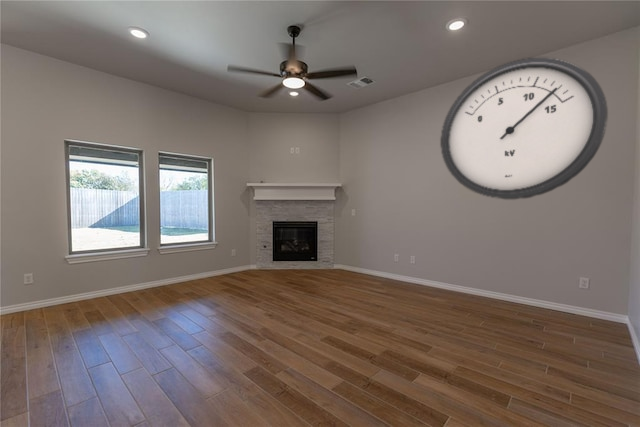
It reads **13** kV
